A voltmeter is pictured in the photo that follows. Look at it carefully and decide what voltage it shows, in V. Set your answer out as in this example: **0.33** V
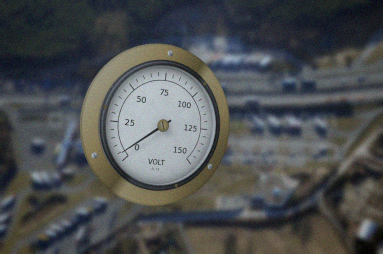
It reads **5** V
